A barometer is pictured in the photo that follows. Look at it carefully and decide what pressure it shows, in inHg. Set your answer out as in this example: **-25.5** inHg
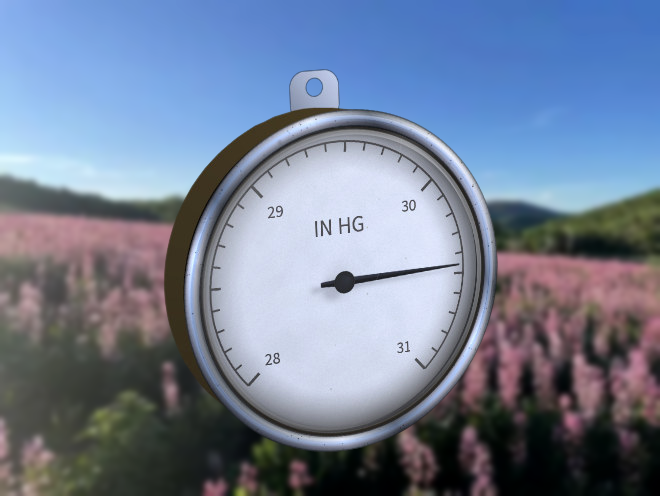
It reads **30.45** inHg
